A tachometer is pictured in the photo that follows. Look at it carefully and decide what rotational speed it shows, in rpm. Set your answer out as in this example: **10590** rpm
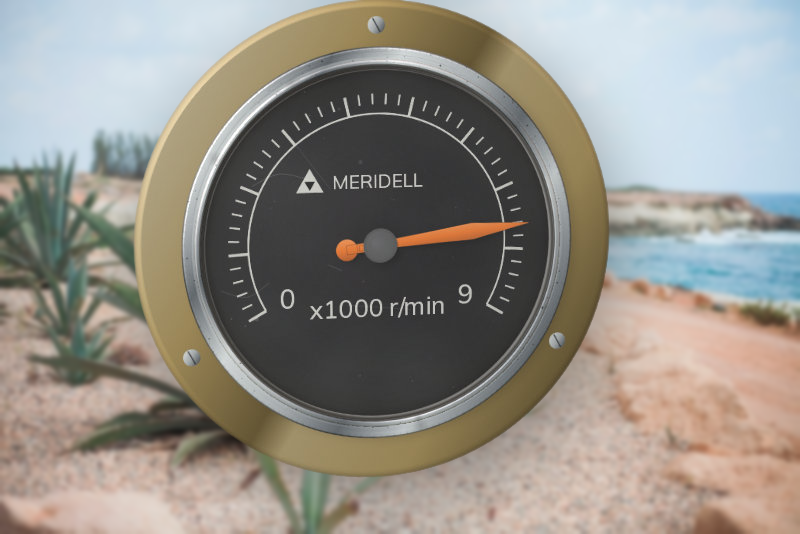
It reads **7600** rpm
